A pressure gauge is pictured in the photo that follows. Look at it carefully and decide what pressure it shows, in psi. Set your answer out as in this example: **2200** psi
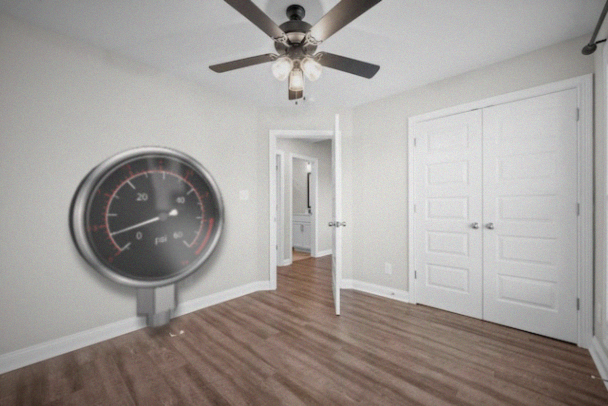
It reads **5** psi
